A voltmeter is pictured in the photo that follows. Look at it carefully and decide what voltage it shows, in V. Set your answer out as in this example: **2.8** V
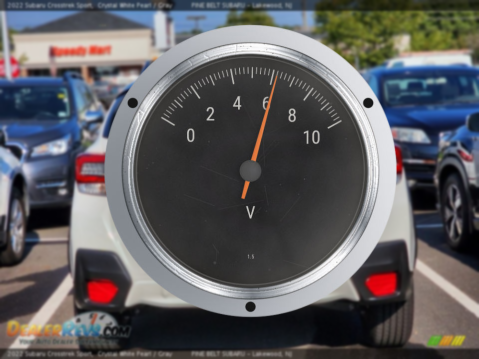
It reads **6.2** V
